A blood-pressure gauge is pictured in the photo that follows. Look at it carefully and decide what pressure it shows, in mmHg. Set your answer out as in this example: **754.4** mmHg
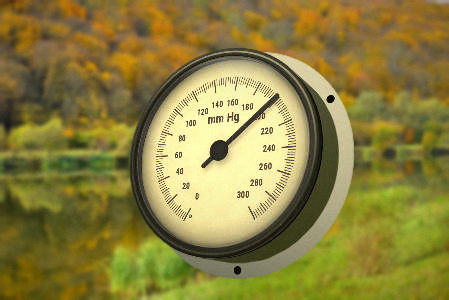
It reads **200** mmHg
